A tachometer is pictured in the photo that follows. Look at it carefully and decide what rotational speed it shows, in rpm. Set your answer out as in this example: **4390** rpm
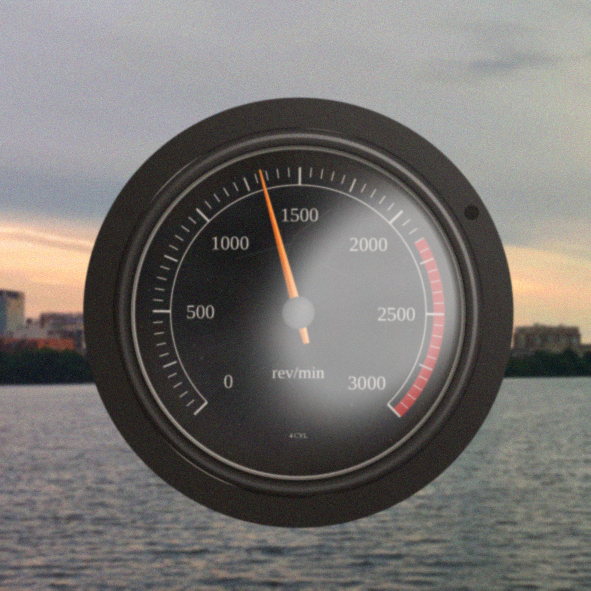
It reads **1325** rpm
